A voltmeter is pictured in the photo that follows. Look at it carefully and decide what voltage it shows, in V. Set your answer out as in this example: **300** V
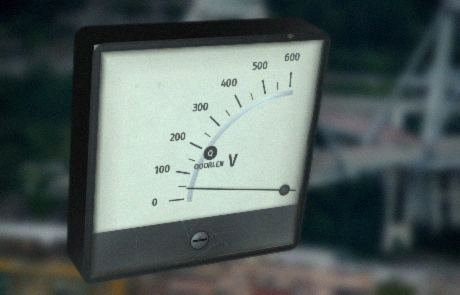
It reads **50** V
